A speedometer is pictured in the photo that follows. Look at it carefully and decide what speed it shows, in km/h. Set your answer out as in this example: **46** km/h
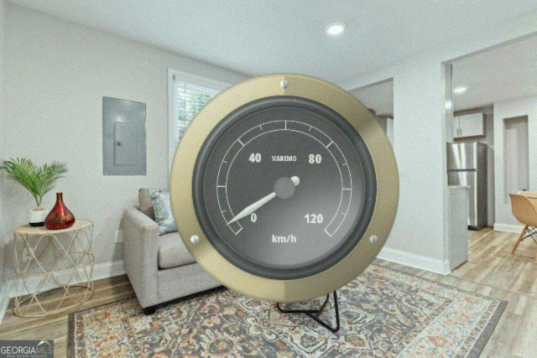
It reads **5** km/h
